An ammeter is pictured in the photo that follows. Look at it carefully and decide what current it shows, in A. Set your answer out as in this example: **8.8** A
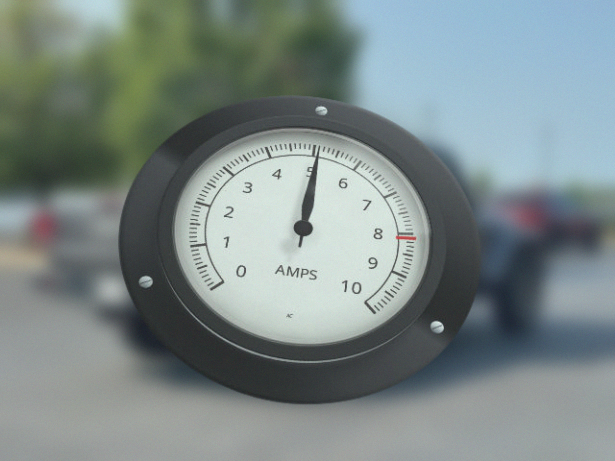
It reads **5.1** A
